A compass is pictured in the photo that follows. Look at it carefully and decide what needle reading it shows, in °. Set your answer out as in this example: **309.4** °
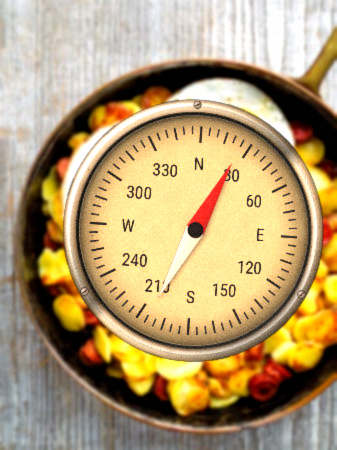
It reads **25** °
